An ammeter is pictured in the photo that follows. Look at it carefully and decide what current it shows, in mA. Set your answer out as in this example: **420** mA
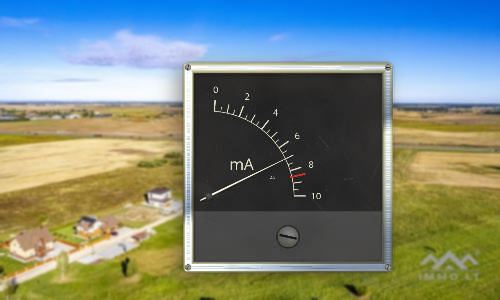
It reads **7** mA
